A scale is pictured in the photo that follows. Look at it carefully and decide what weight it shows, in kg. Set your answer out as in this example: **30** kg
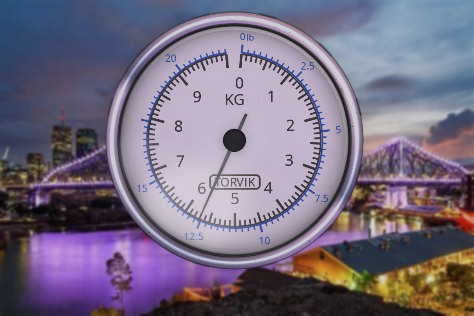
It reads **5.7** kg
